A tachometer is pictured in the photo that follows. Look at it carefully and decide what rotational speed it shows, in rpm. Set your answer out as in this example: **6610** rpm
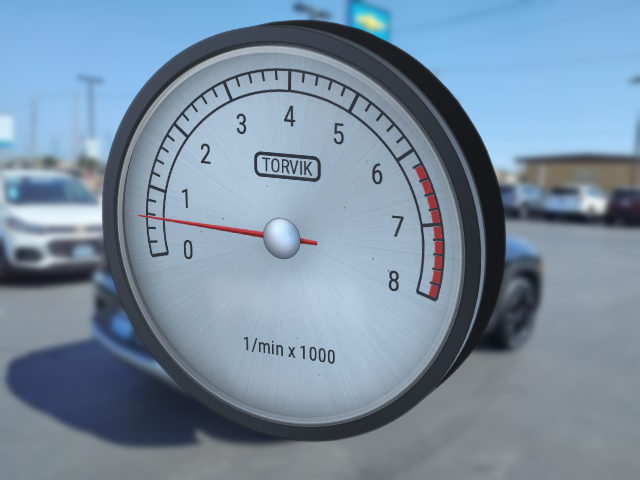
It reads **600** rpm
